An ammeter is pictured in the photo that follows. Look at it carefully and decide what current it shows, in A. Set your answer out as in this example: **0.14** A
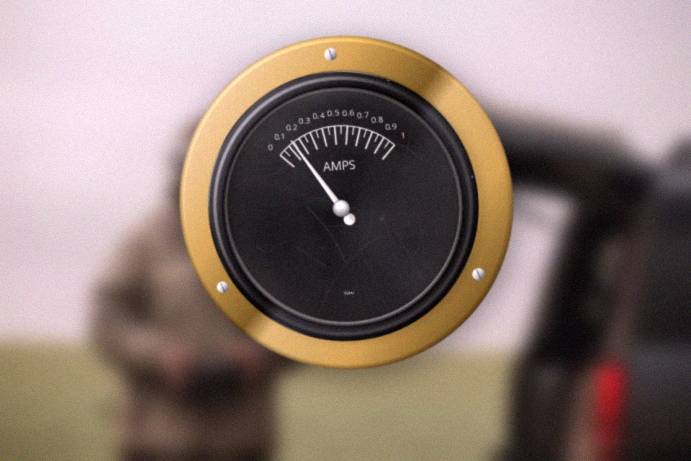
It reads **0.15** A
